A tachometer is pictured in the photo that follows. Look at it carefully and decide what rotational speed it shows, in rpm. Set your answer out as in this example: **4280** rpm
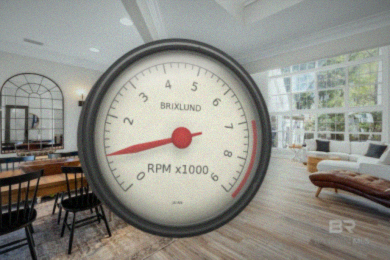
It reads **1000** rpm
